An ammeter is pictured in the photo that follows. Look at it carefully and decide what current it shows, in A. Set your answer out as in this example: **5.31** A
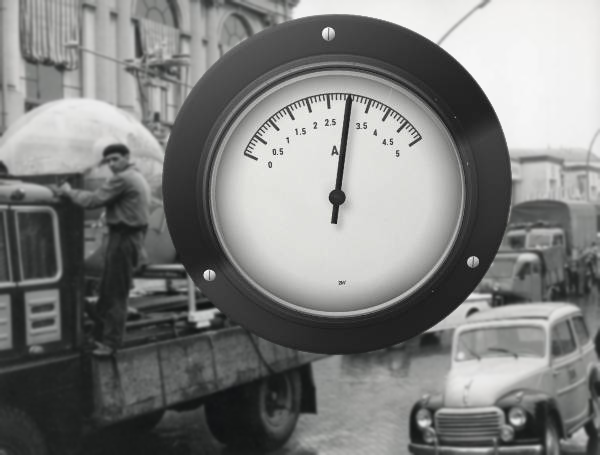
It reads **3** A
